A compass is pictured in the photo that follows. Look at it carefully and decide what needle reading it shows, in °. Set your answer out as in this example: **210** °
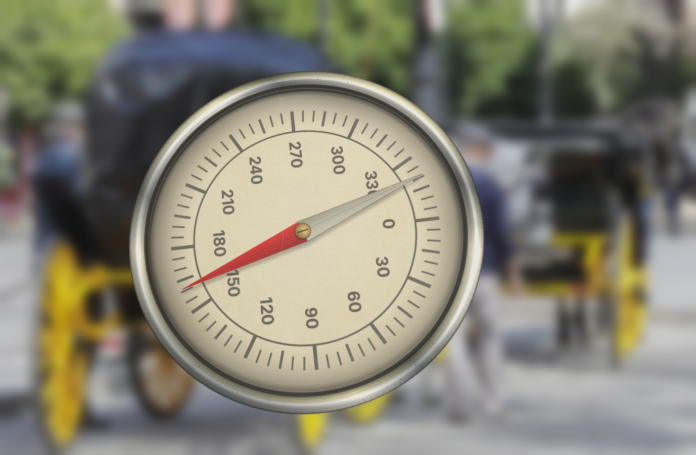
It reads **160** °
